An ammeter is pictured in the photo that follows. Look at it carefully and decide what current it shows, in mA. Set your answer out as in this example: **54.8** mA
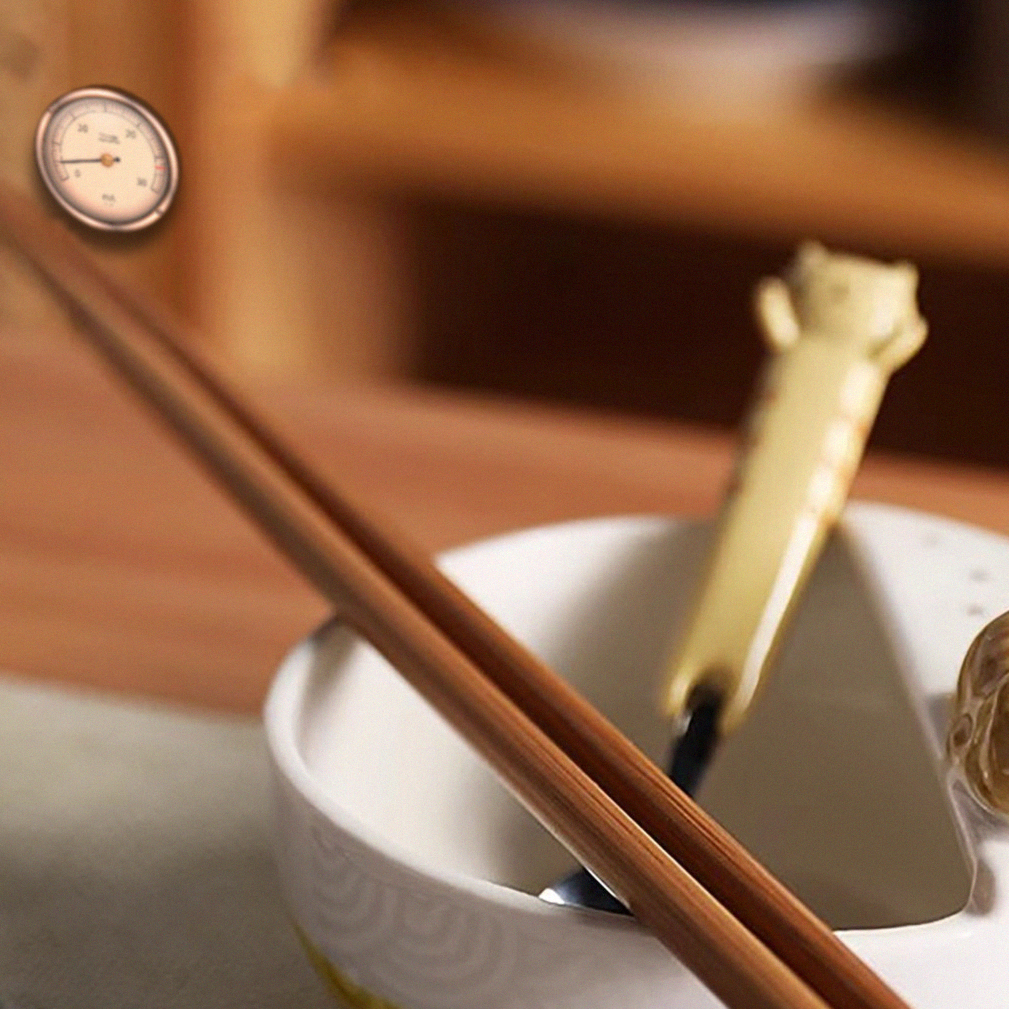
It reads **2.5** mA
